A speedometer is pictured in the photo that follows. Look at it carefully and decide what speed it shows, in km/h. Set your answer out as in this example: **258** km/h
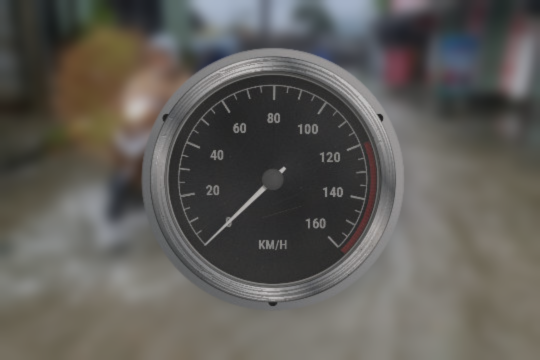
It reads **0** km/h
